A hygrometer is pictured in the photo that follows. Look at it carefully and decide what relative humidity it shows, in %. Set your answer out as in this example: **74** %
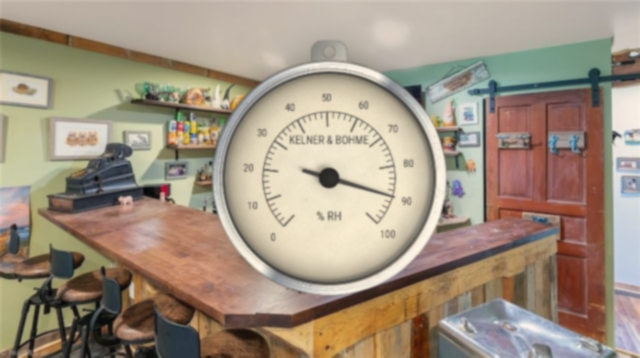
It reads **90** %
